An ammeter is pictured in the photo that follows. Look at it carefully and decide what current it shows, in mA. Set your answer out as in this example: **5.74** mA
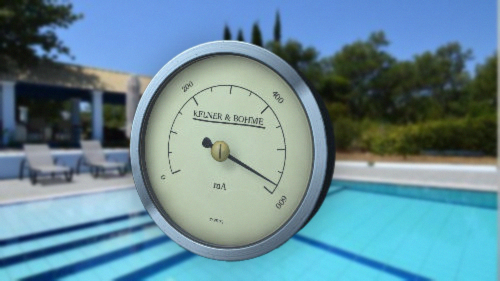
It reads **575** mA
